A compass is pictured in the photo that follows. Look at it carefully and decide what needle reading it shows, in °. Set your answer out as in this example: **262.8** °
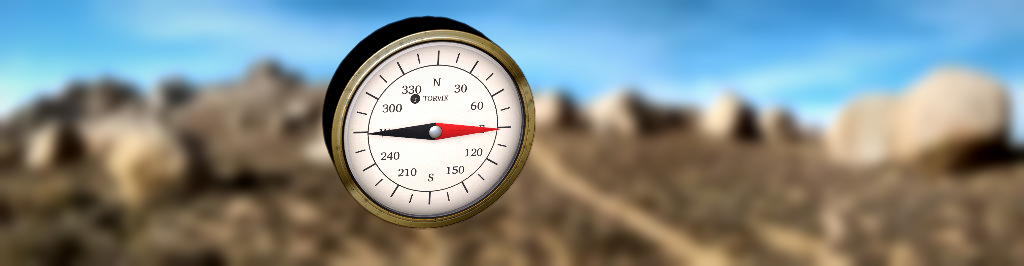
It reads **90** °
